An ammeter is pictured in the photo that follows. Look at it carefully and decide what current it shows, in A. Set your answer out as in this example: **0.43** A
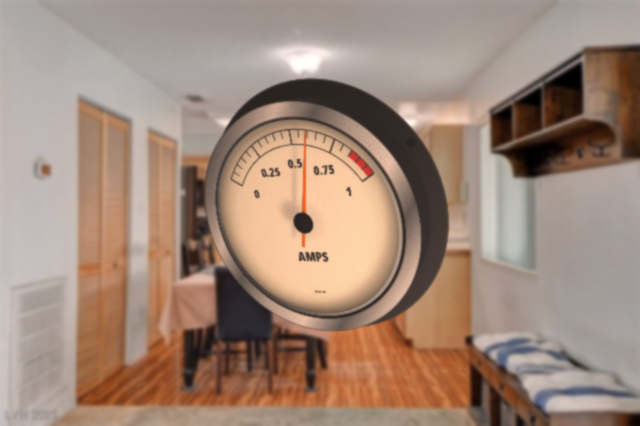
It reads **0.6** A
